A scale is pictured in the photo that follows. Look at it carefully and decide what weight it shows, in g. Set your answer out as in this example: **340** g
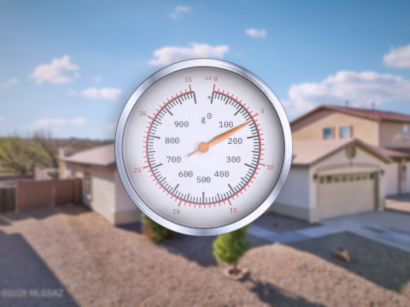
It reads **150** g
